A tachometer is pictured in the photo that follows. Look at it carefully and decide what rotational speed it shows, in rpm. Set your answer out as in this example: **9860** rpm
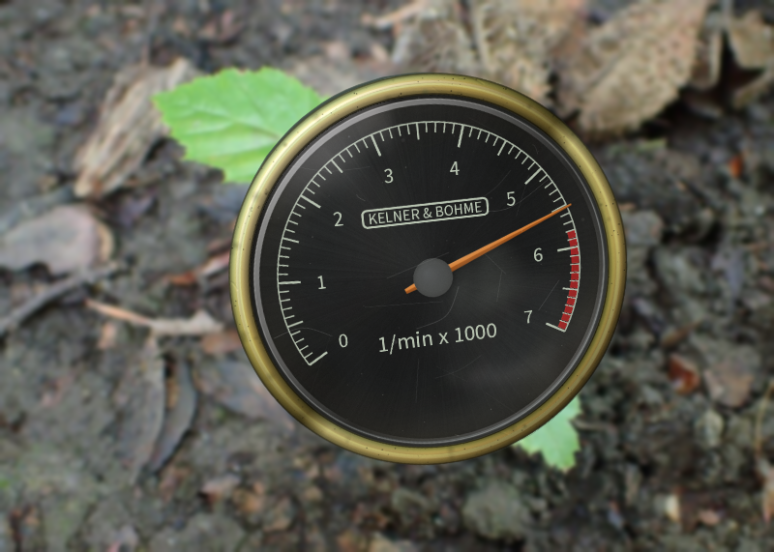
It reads **5500** rpm
